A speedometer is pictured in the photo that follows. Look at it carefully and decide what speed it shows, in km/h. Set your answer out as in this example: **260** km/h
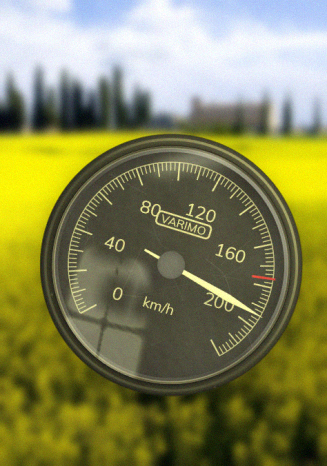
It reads **194** km/h
